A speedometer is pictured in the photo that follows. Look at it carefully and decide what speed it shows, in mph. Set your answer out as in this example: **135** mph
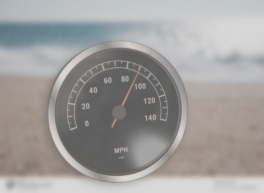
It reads **90** mph
